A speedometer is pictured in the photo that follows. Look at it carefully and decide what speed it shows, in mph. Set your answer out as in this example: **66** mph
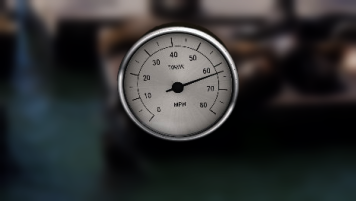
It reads **62.5** mph
